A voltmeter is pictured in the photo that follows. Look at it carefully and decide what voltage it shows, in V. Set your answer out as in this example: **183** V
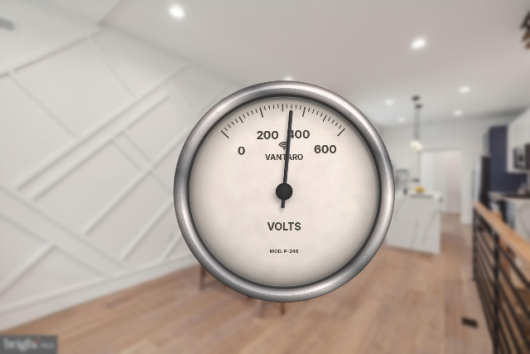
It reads **340** V
